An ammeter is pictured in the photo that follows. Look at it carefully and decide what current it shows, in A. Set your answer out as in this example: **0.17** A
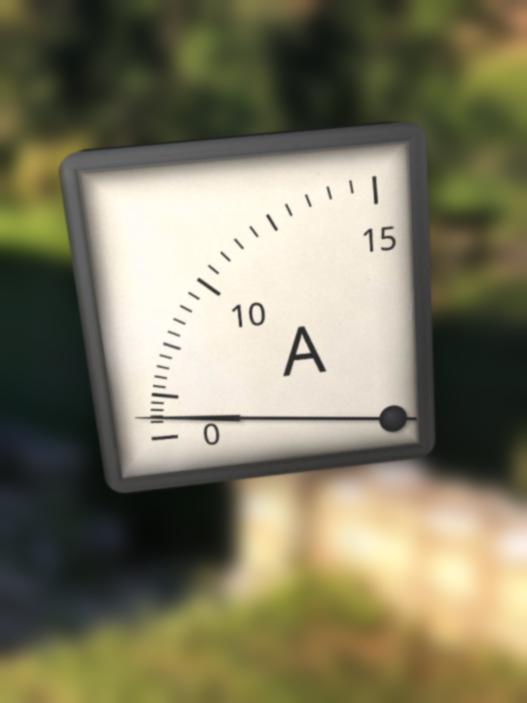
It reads **3.5** A
